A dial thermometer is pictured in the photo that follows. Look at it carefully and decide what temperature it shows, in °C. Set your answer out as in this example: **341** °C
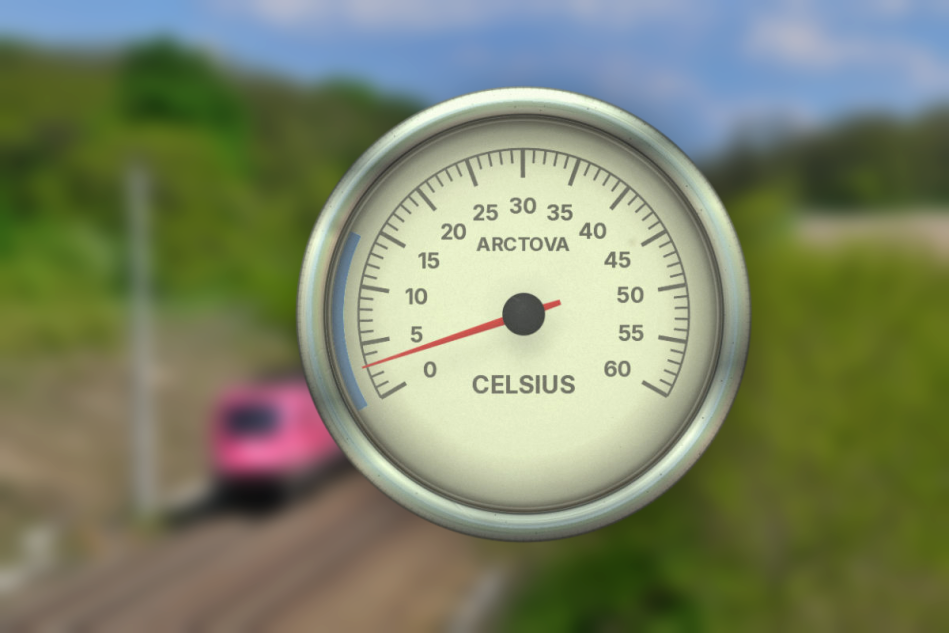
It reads **3** °C
